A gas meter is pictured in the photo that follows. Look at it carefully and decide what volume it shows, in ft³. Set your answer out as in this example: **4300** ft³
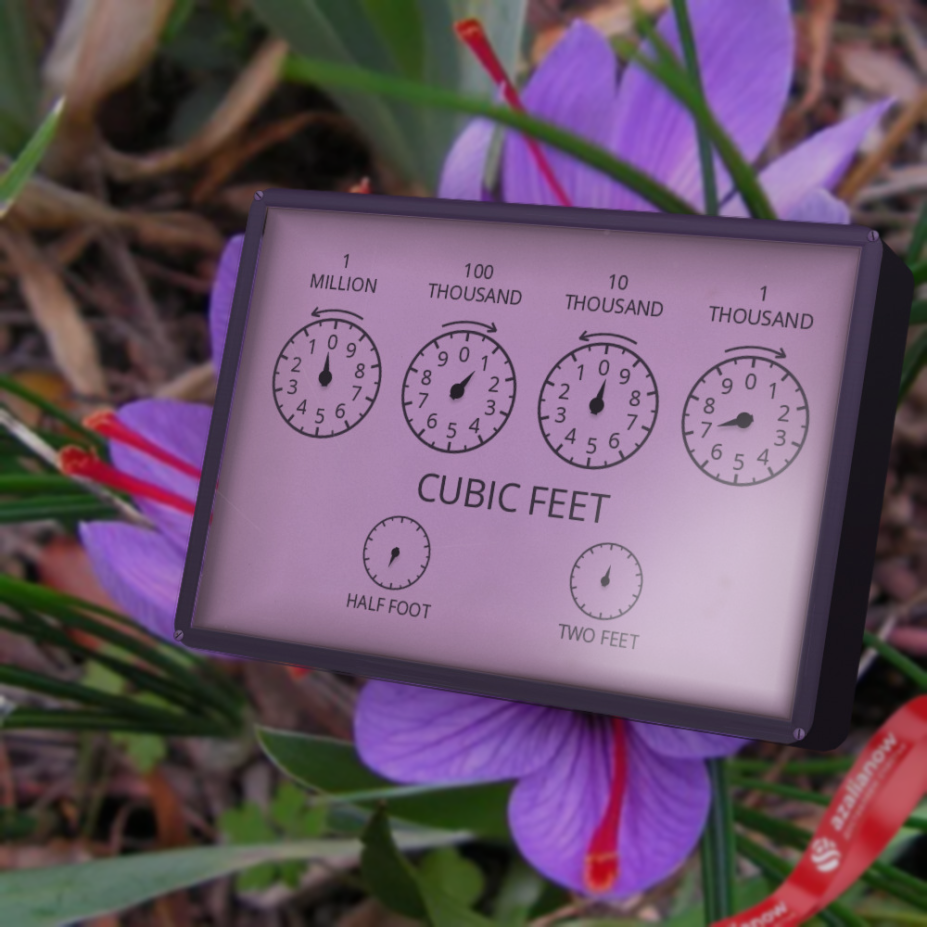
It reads **9700** ft³
